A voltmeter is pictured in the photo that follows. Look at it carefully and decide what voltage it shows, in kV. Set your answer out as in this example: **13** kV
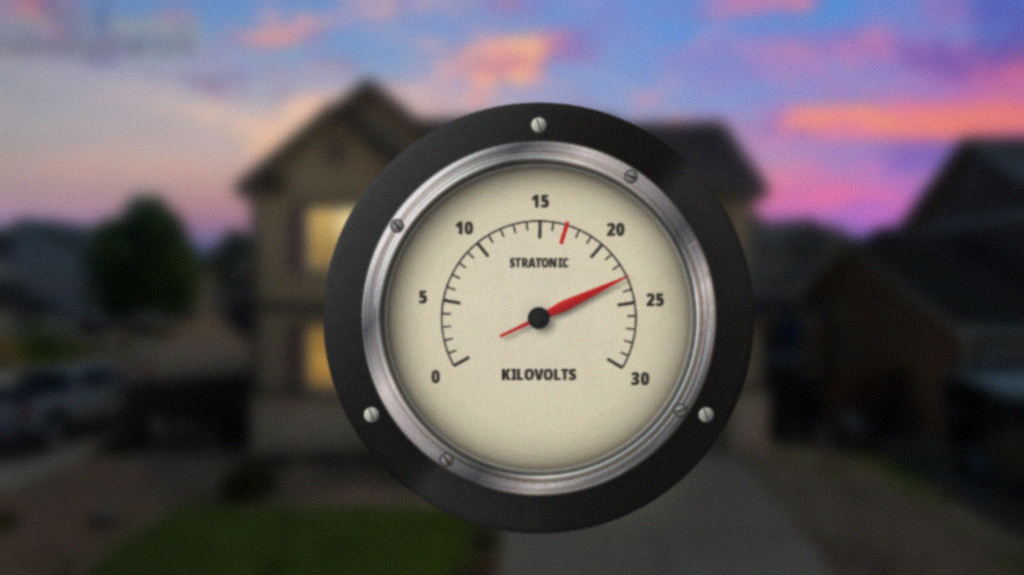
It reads **23** kV
